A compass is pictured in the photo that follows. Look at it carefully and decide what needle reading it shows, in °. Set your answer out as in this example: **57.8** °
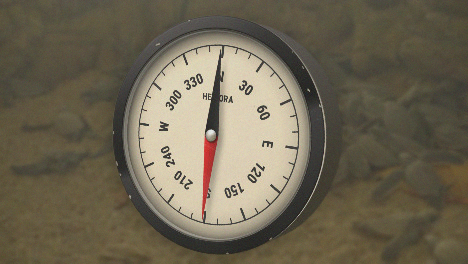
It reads **180** °
